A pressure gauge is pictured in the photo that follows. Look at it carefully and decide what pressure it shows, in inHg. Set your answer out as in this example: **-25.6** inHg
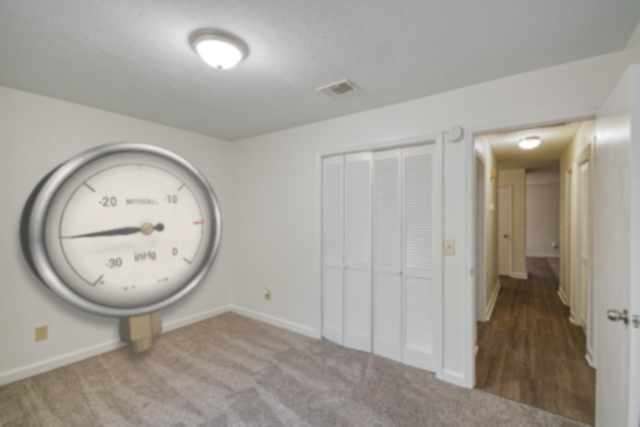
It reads **-25** inHg
